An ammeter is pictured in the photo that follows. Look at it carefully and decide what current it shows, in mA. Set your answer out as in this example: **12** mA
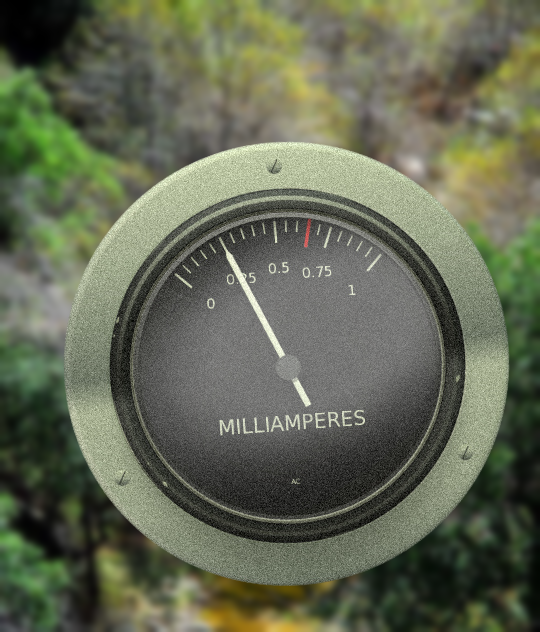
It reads **0.25** mA
